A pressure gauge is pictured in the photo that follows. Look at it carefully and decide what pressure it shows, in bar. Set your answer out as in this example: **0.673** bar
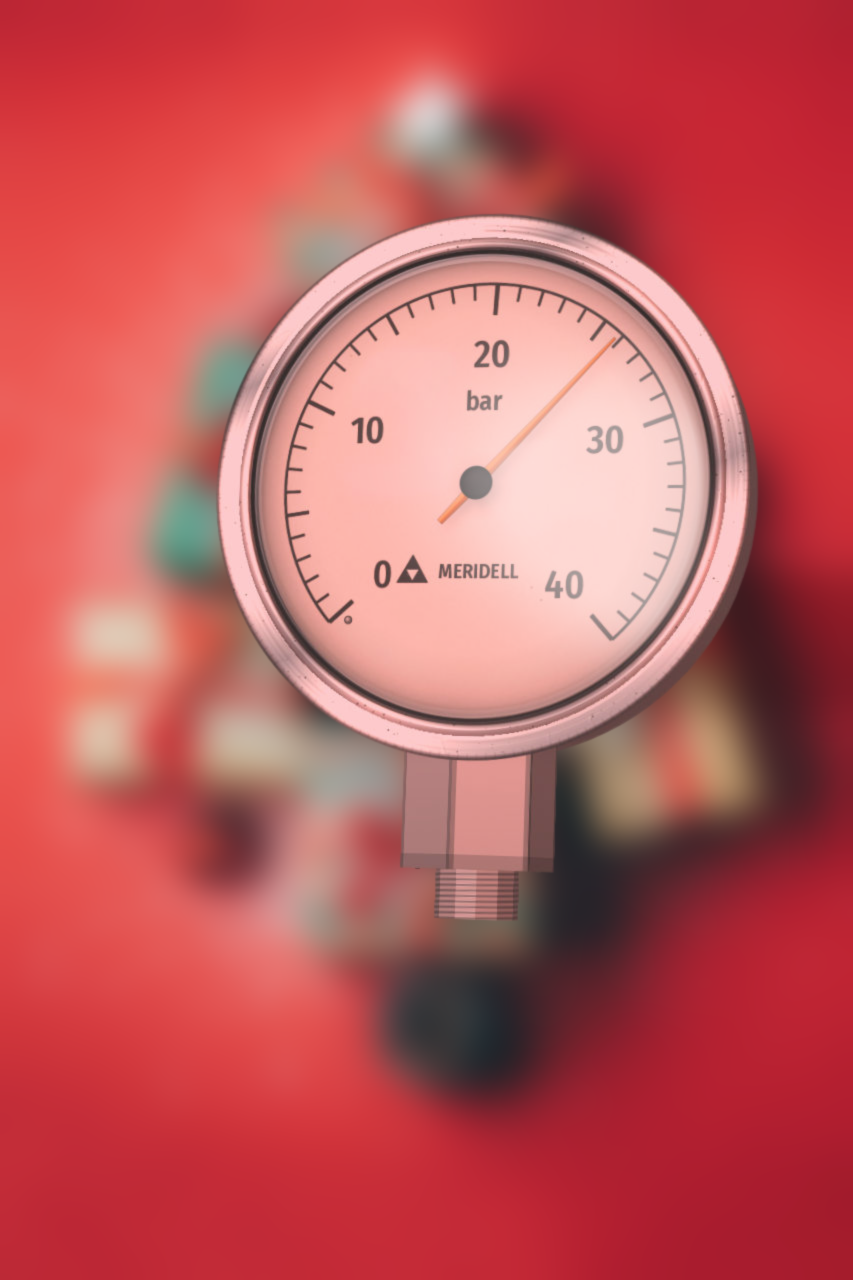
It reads **26** bar
